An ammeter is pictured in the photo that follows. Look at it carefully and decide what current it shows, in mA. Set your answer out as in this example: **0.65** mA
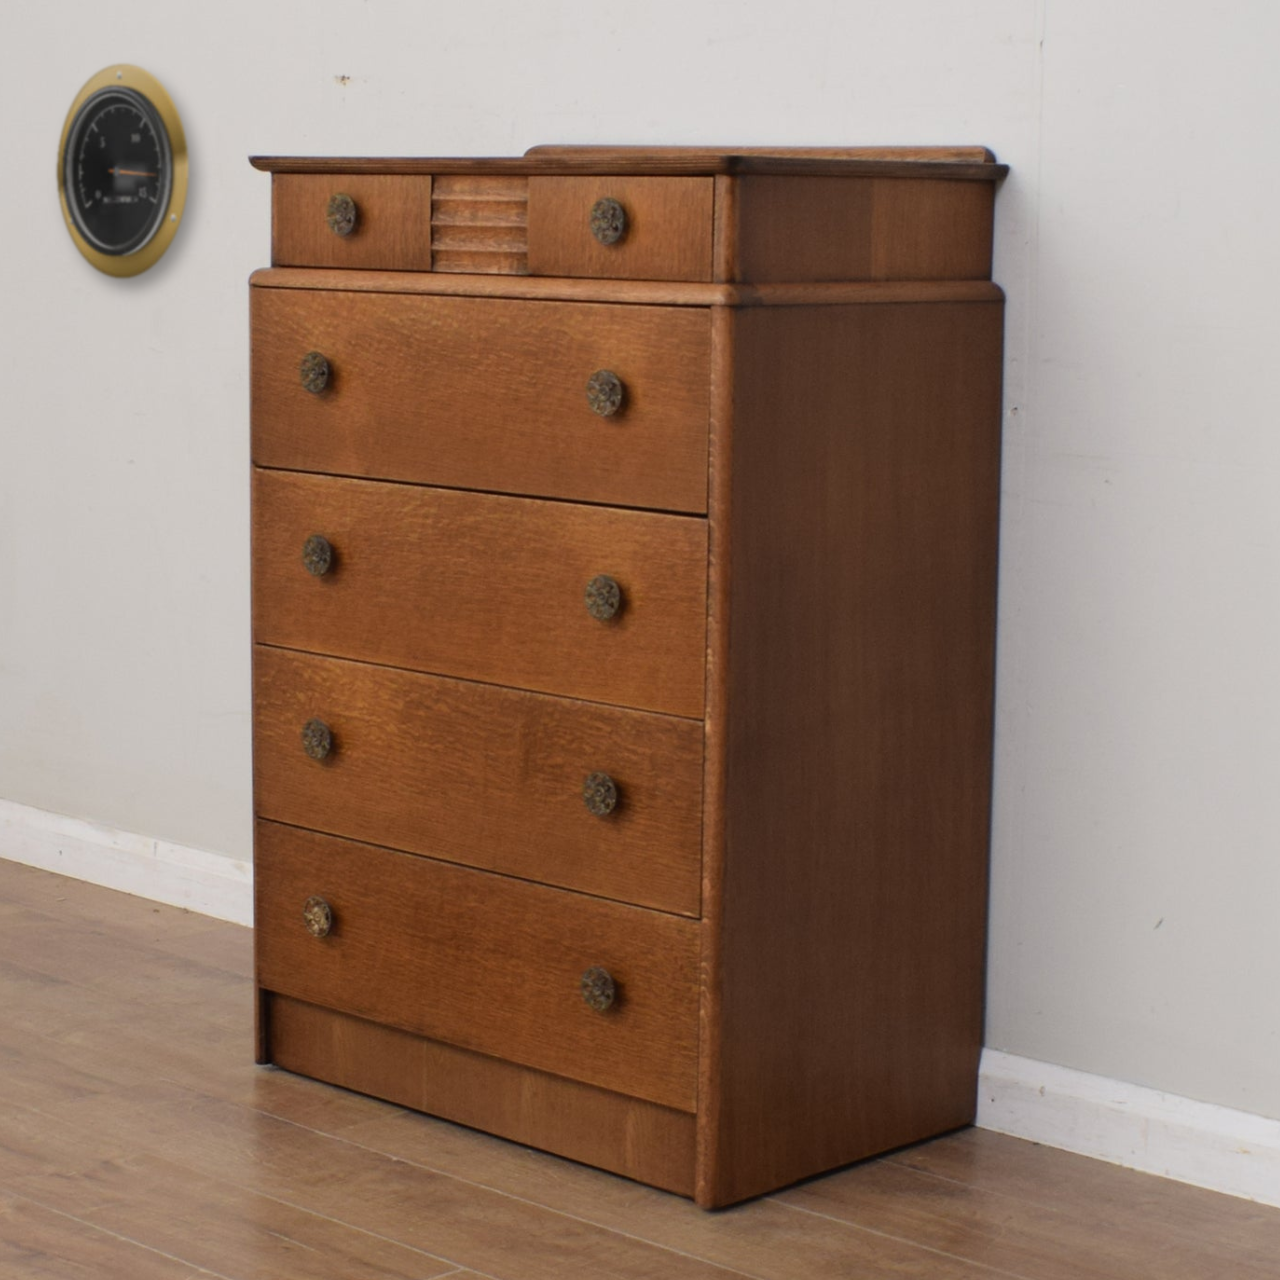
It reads **13.5** mA
